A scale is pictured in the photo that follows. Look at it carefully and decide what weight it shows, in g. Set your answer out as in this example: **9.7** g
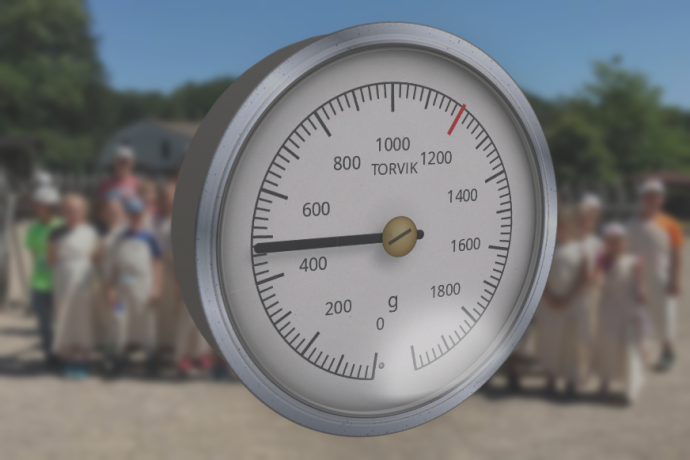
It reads **480** g
